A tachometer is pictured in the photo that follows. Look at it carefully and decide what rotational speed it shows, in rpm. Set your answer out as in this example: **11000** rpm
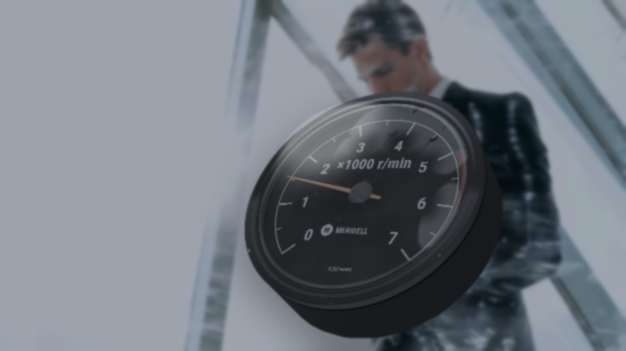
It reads **1500** rpm
